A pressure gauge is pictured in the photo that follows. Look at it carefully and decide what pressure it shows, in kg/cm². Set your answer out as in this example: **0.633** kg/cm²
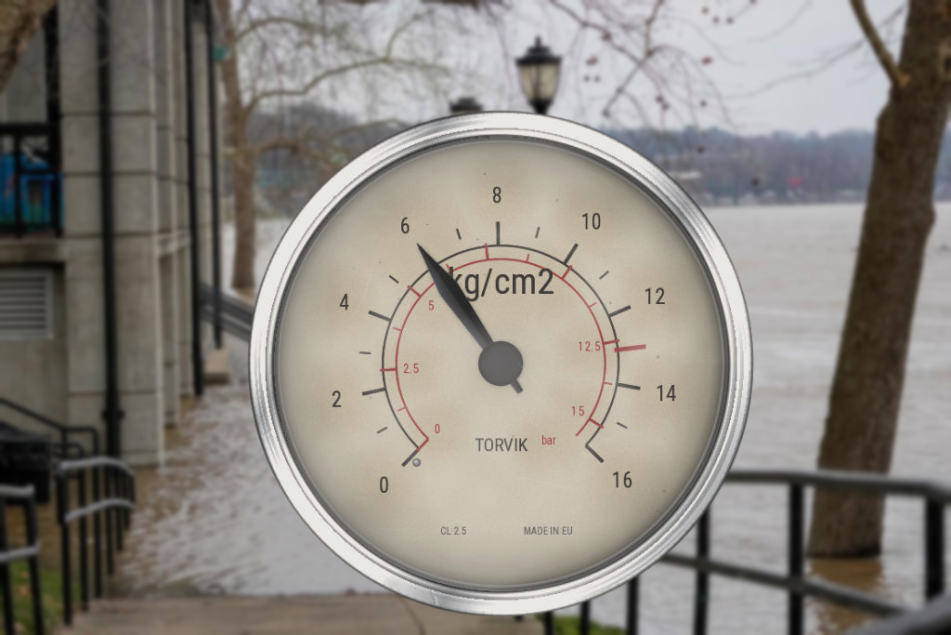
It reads **6** kg/cm²
